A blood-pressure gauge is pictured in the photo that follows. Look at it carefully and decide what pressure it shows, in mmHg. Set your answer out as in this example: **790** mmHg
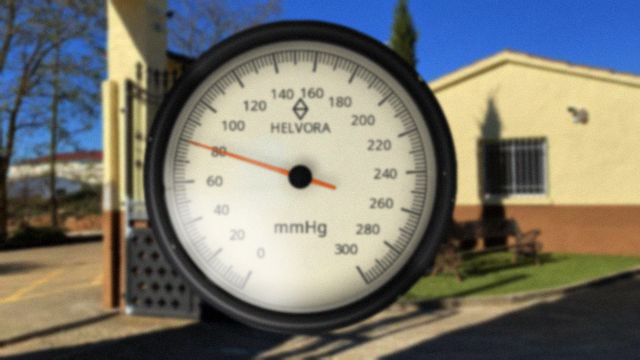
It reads **80** mmHg
